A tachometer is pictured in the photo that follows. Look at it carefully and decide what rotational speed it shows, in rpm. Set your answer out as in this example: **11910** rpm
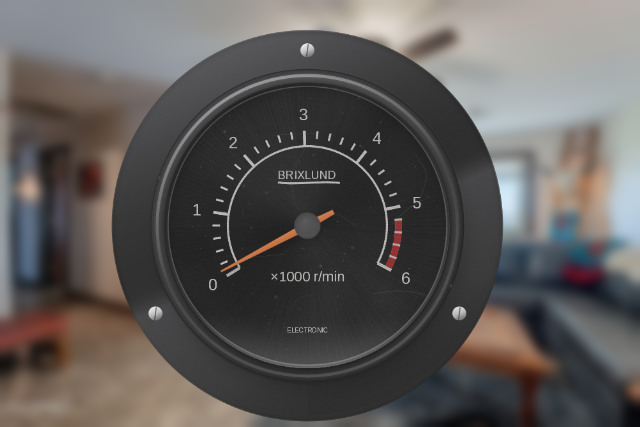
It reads **100** rpm
